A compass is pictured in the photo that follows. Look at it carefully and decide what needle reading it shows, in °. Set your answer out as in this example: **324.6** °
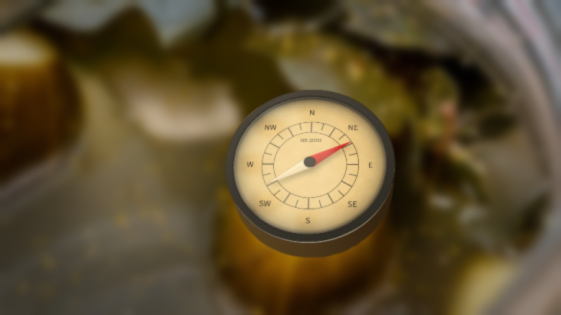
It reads **60** °
